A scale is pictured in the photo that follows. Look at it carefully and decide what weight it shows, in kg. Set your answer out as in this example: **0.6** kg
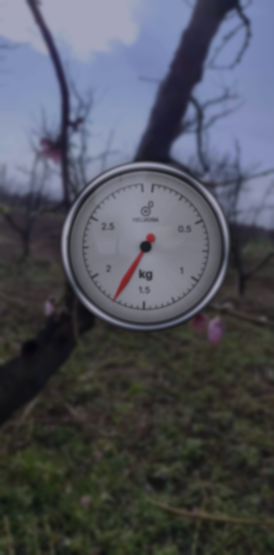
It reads **1.75** kg
